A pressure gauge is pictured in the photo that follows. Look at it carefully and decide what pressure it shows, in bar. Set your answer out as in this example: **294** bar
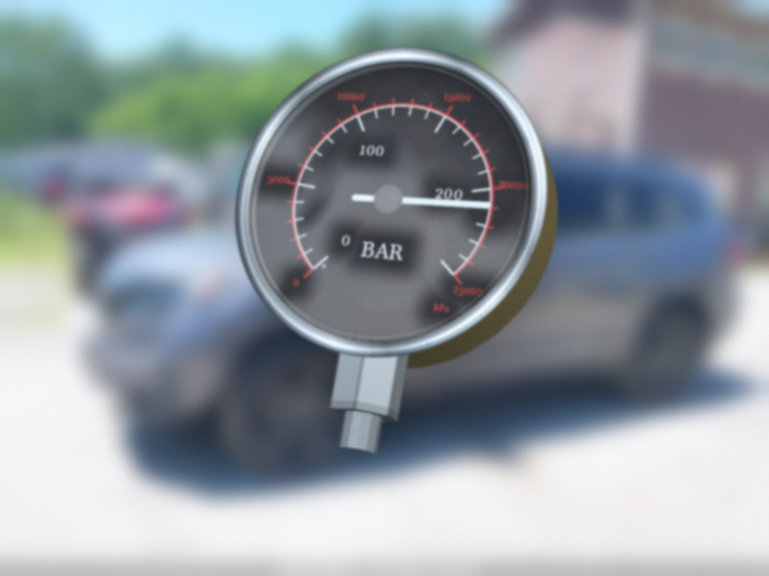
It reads **210** bar
